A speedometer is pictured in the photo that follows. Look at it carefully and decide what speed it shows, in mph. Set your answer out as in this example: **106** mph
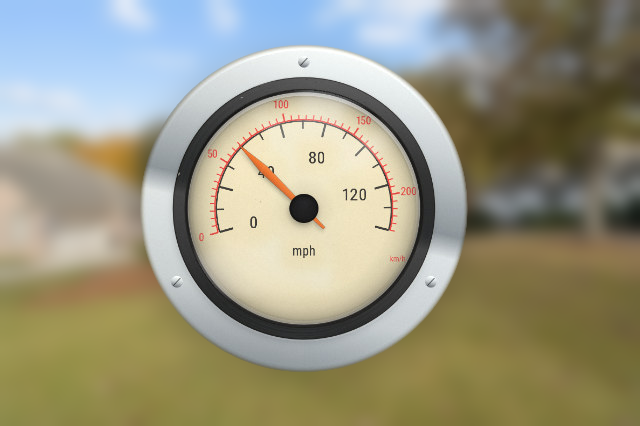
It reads **40** mph
